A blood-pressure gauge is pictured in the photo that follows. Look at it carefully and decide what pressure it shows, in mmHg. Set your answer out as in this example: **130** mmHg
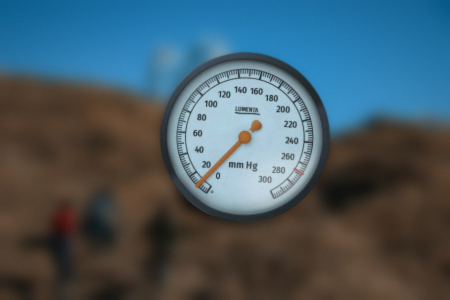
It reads **10** mmHg
